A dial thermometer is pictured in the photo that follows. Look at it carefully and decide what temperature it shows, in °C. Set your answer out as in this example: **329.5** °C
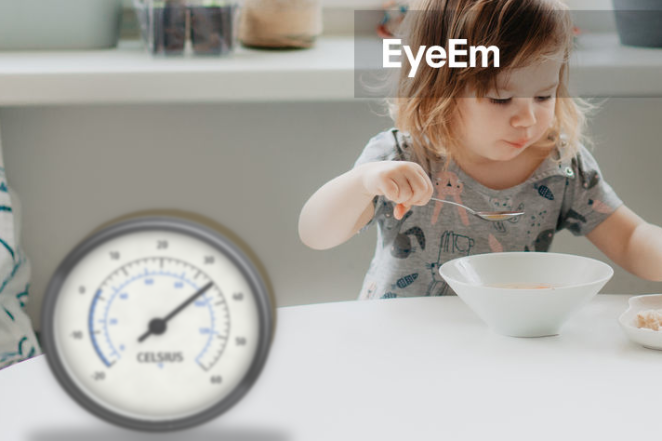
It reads **34** °C
